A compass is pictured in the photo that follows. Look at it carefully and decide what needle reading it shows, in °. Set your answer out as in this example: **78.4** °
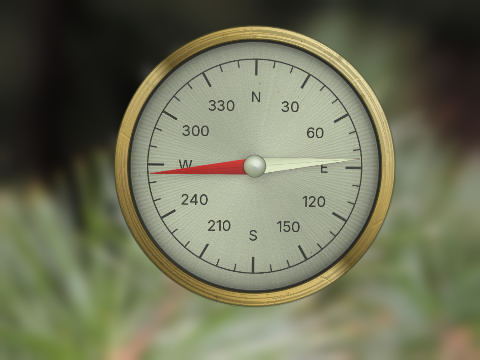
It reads **265** °
